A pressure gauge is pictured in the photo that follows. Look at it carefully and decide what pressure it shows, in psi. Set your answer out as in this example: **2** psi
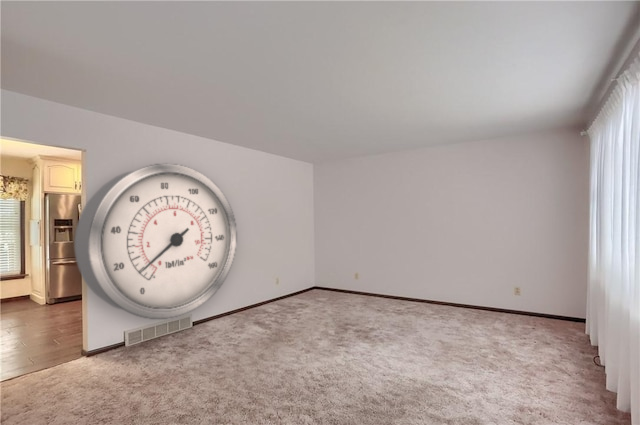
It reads **10** psi
